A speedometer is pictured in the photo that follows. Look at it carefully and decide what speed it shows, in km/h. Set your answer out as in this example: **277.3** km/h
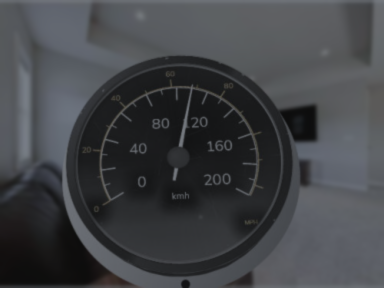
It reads **110** km/h
